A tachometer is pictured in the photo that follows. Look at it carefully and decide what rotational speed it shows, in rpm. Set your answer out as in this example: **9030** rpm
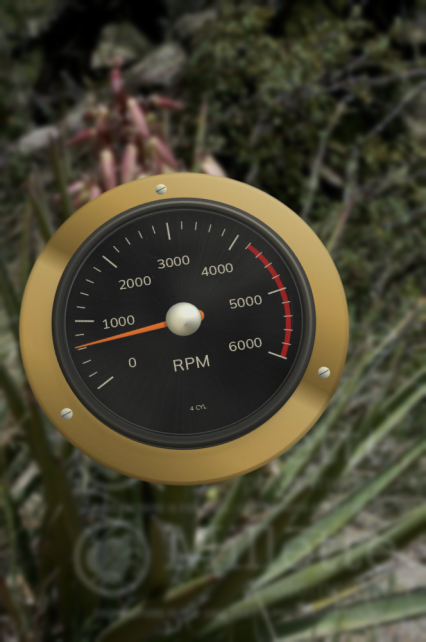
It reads **600** rpm
